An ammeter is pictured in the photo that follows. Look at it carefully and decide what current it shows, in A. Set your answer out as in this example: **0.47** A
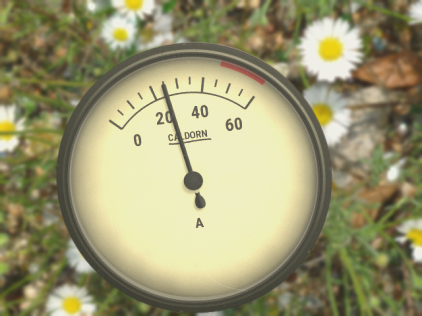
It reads **25** A
